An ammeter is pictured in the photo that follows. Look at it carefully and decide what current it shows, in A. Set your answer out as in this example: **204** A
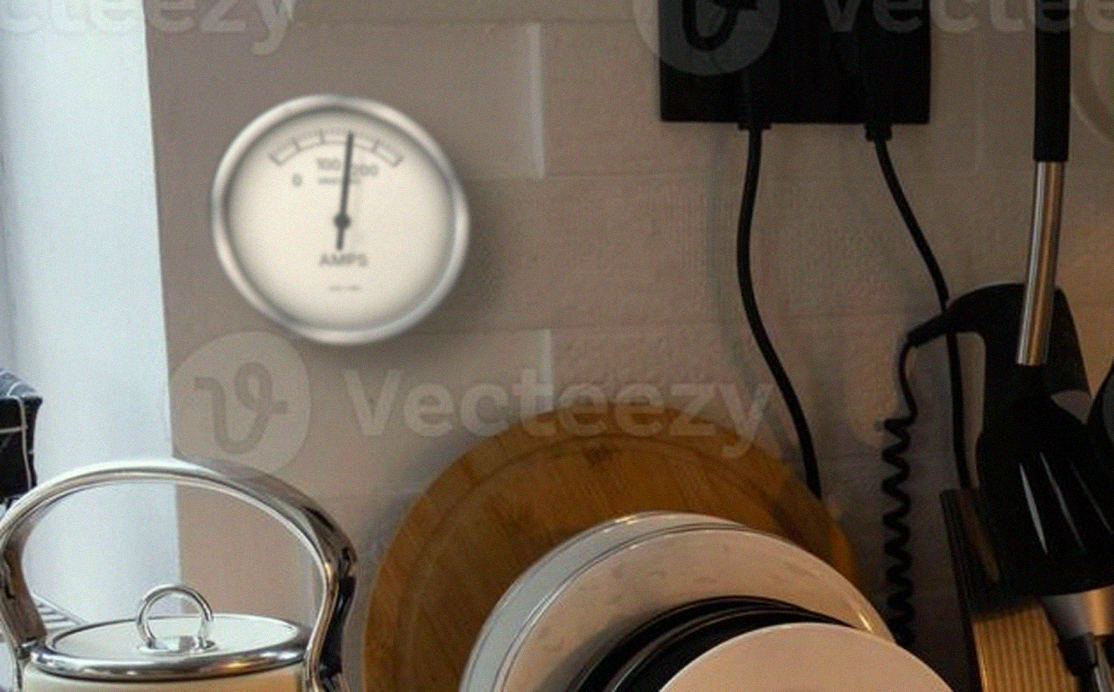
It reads **150** A
